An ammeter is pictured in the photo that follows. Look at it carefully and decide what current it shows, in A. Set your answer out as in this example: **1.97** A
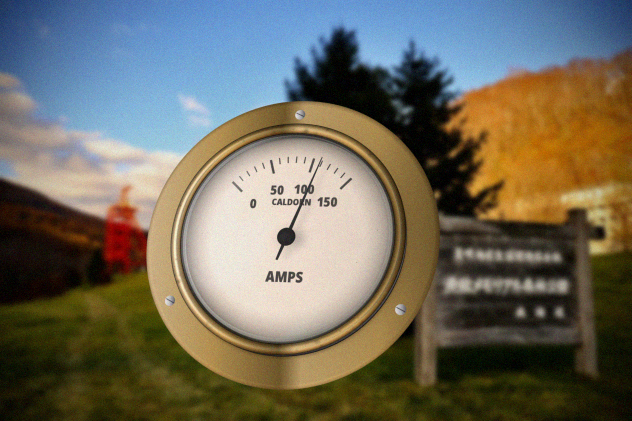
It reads **110** A
